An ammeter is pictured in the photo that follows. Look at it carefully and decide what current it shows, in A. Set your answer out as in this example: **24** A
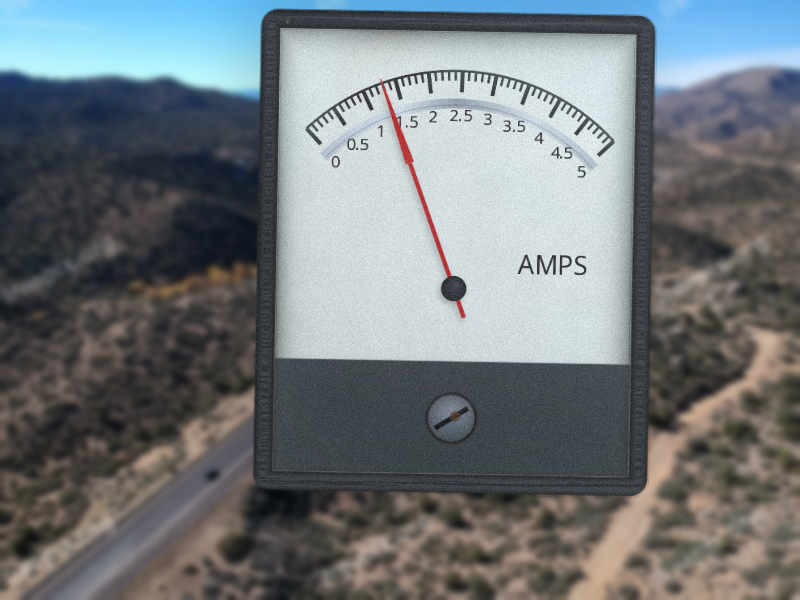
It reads **1.3** A
